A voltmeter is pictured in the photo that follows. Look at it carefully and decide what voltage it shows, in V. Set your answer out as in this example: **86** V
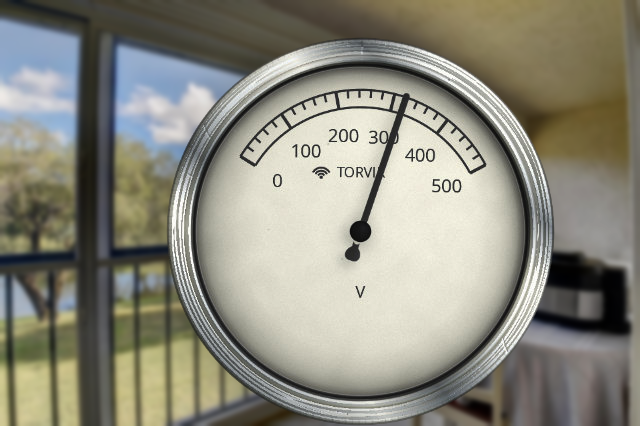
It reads **320** V
